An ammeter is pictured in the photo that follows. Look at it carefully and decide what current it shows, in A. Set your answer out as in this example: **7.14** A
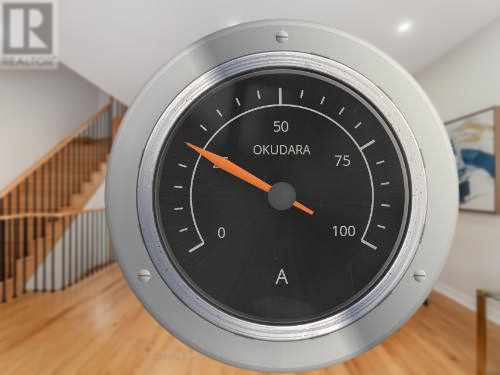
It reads **25** A
